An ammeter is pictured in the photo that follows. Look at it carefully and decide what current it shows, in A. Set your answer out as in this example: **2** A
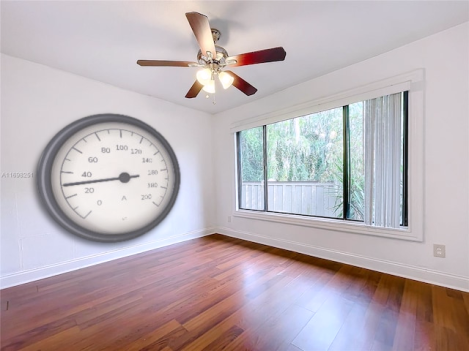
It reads **30** A
